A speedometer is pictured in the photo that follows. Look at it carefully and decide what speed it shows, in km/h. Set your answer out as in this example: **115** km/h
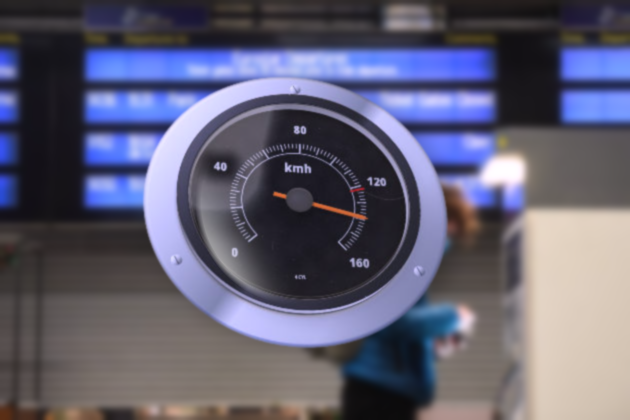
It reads **140** km/h
